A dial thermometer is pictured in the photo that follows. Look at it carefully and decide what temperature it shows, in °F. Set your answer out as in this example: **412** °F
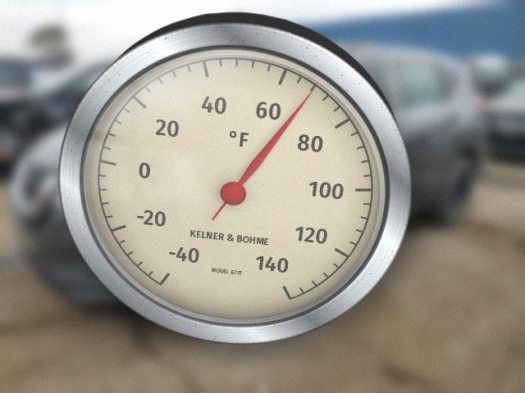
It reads **68** °F
